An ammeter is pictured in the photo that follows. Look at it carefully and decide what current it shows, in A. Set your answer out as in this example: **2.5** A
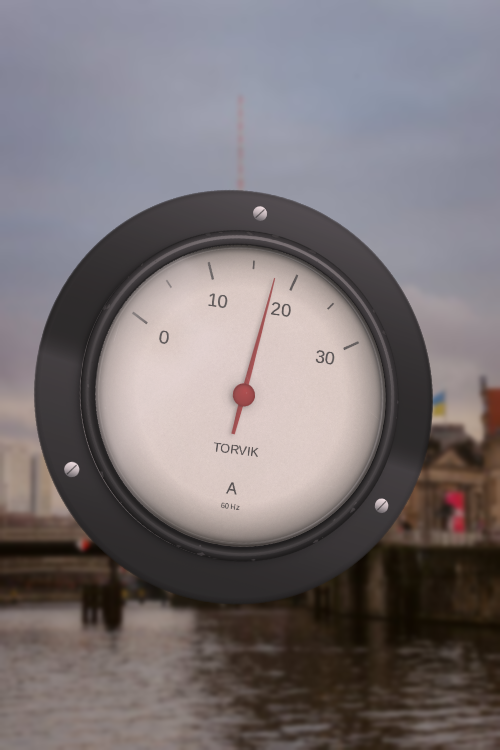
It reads **17.5** A
